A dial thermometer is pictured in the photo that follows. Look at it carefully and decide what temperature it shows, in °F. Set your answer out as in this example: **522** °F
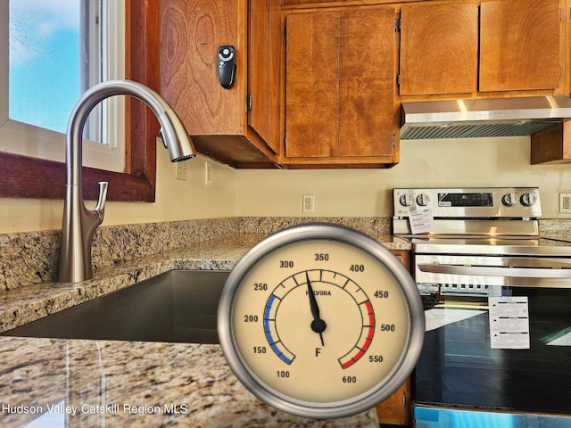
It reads **325** °F
